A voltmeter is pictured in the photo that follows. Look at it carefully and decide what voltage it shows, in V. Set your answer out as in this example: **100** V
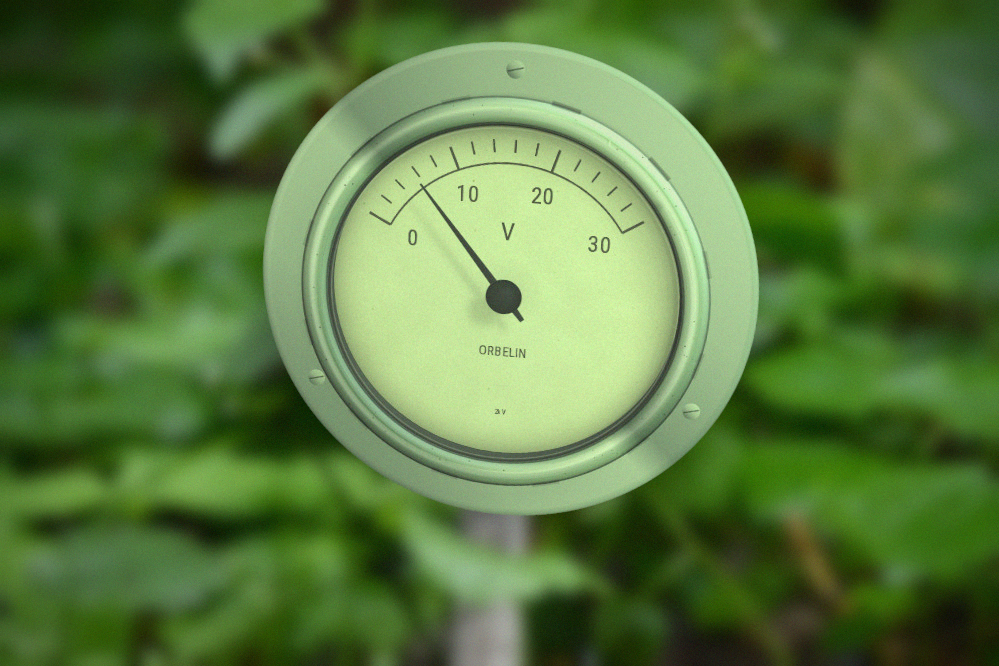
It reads **6** V
